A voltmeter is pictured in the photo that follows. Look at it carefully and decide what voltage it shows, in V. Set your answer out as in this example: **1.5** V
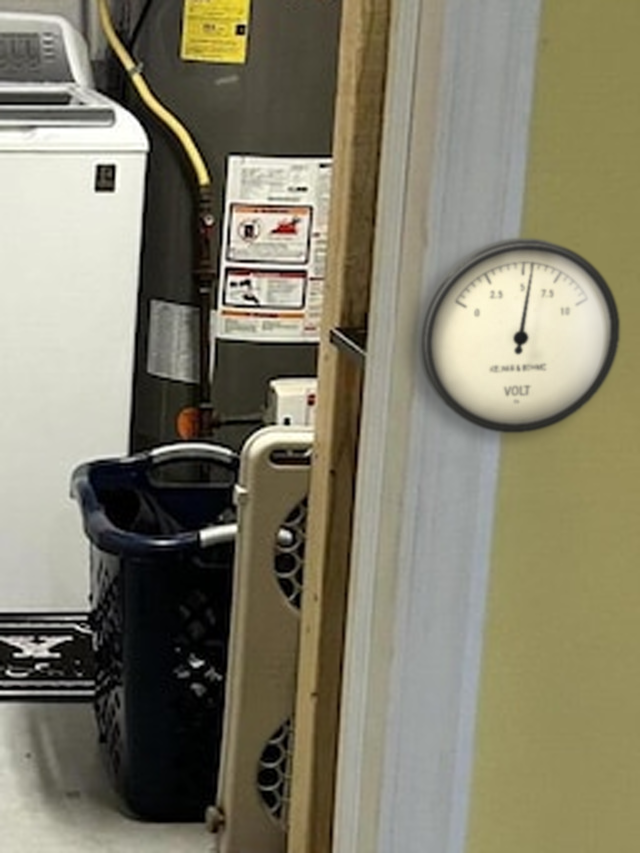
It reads **5.5** V
